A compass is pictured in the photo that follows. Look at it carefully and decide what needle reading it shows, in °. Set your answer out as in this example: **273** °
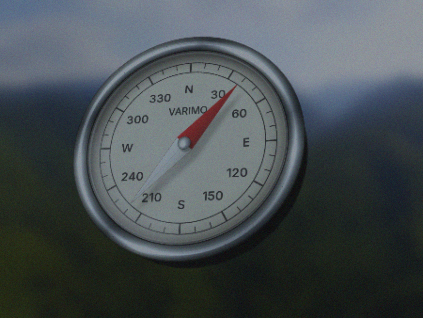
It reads **40** °
